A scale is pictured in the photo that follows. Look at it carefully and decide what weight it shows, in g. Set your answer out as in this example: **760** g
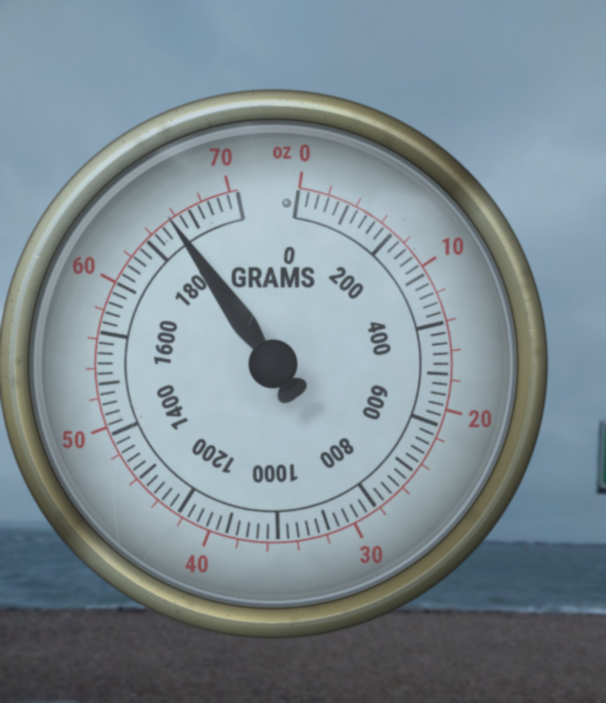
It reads **1860** g
